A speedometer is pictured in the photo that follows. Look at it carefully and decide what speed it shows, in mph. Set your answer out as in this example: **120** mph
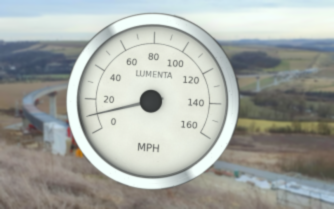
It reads **10** mph
